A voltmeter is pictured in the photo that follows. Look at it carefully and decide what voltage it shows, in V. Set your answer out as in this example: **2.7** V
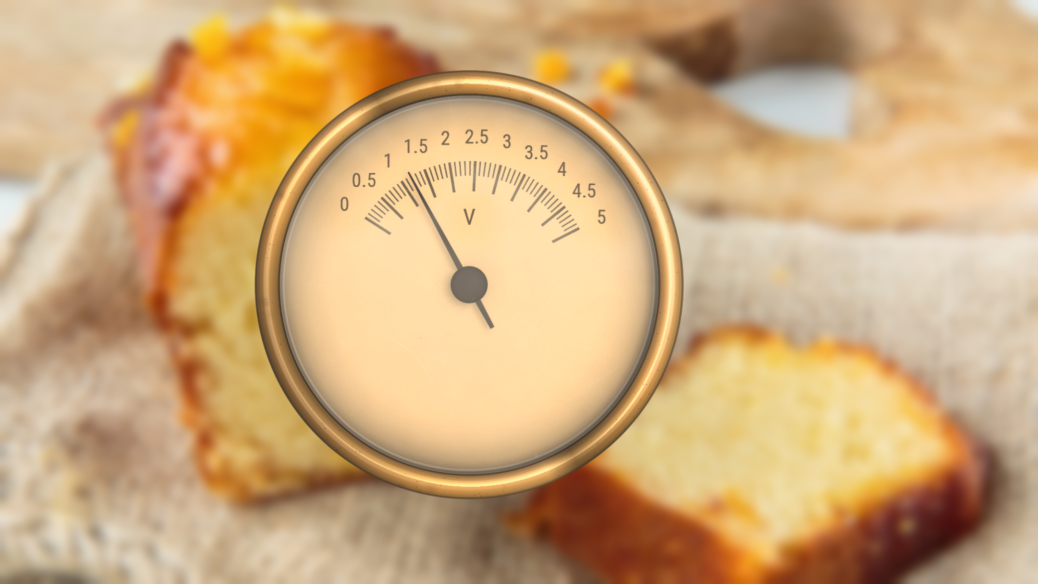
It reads **1.2** V
